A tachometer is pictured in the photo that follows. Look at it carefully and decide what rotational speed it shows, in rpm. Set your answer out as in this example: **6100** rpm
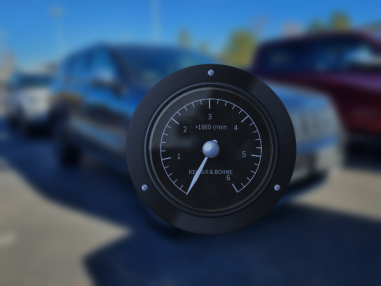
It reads **0** rpm
